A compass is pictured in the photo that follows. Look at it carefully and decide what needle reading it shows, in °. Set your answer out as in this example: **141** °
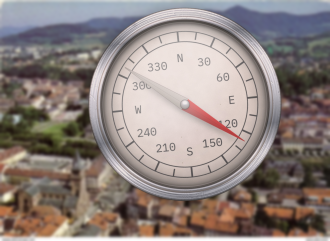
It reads **127.5** °
